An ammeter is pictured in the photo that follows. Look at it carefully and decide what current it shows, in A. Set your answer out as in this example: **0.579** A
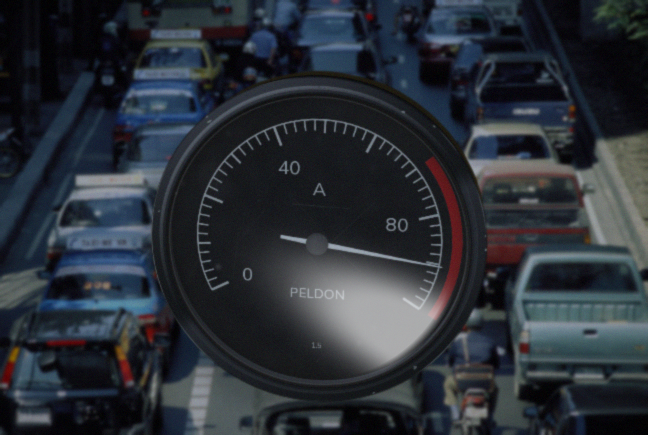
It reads **90** A
